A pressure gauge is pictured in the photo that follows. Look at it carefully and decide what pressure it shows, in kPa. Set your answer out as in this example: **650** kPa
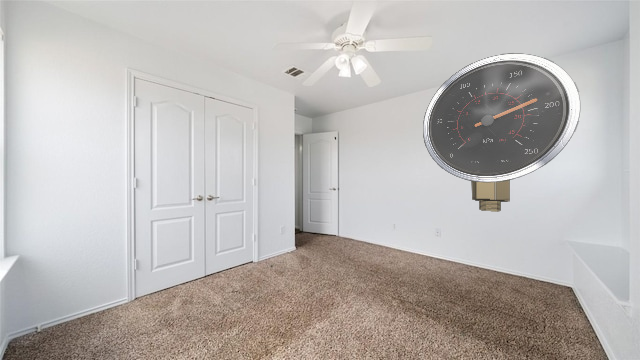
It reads **190** kPa
